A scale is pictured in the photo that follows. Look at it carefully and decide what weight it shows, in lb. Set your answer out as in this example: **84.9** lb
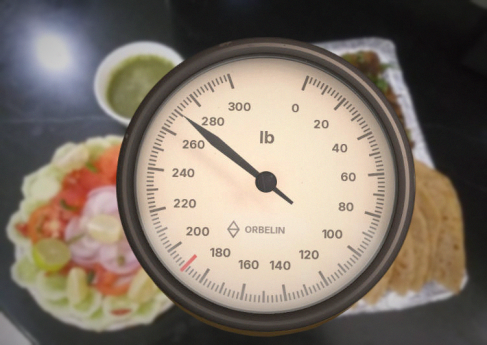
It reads **270** lb
